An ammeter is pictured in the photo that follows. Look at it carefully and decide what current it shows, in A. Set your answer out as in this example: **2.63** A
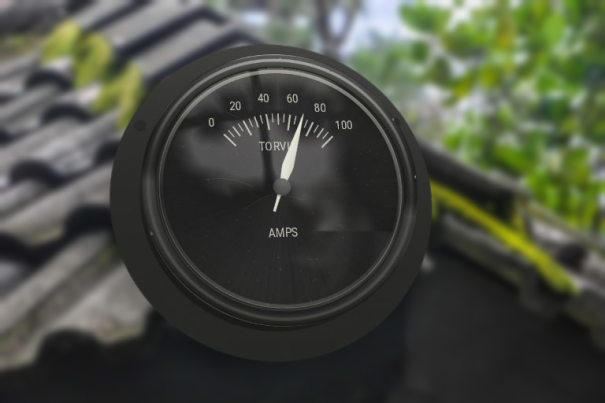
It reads **70** A
